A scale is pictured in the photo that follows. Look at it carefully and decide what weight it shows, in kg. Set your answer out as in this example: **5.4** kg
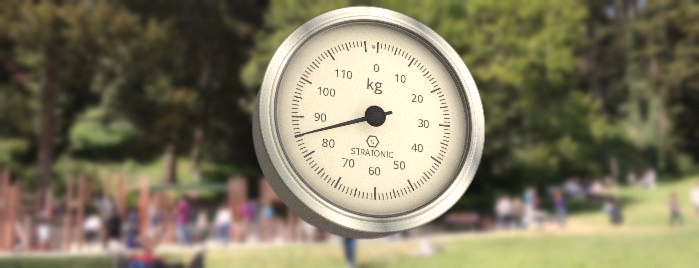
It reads **85** kg
